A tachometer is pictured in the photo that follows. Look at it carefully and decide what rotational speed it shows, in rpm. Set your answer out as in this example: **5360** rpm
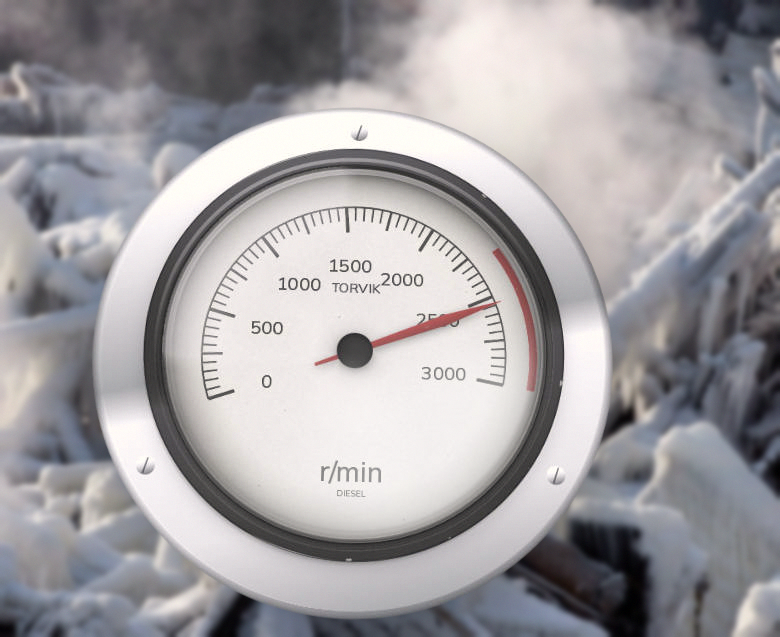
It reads **2550** rpm
